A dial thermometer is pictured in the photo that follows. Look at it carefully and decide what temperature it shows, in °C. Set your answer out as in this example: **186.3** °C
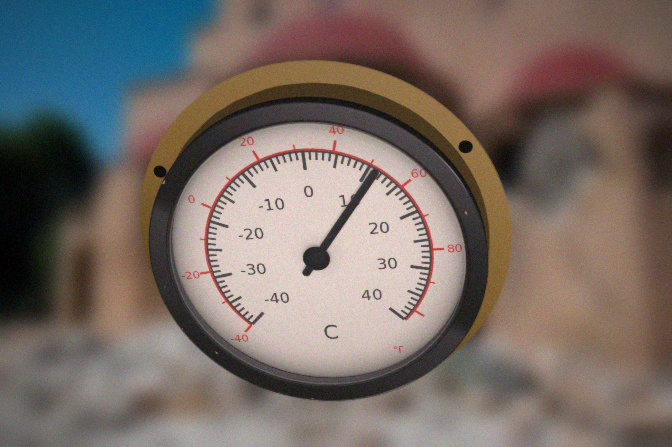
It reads **11** °C
